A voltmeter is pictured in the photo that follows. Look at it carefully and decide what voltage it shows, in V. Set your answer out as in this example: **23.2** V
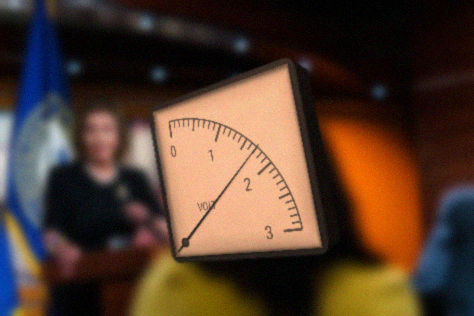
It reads **1.7** V
